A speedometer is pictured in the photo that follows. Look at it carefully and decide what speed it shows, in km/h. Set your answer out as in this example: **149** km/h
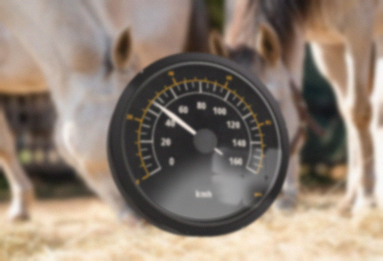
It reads **45** km/h
